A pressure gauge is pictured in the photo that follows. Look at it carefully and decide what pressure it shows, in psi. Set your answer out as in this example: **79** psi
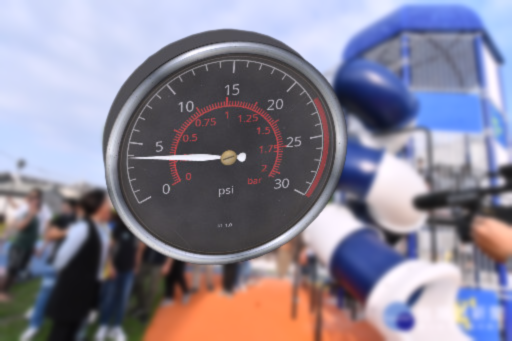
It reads **4** psi
